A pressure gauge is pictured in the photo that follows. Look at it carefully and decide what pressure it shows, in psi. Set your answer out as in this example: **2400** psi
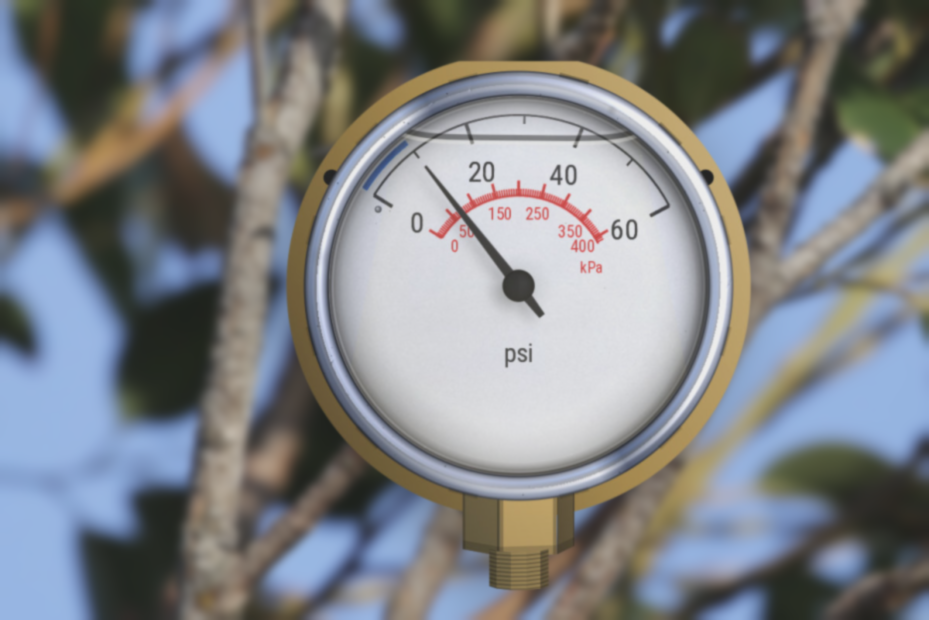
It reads **10** psi
